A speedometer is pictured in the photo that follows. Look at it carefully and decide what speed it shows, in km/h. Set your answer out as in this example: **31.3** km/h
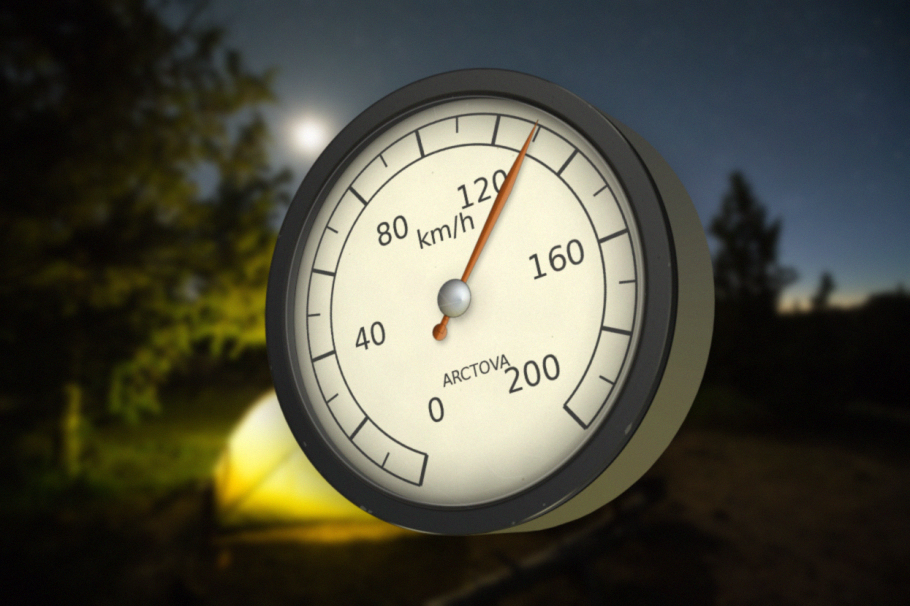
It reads **130** km/h
